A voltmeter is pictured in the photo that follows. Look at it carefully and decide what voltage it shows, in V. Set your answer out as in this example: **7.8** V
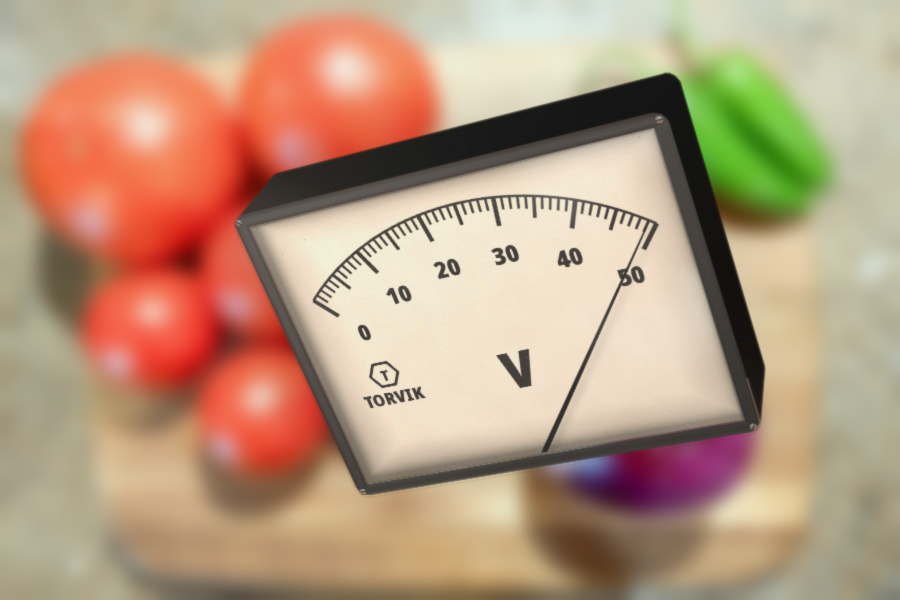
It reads **49** V
